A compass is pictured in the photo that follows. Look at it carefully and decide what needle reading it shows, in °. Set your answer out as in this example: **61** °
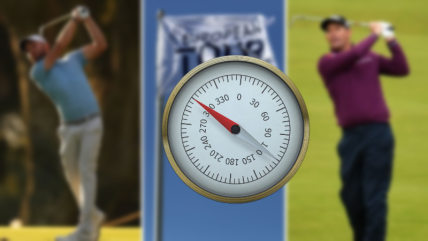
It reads **300** °
